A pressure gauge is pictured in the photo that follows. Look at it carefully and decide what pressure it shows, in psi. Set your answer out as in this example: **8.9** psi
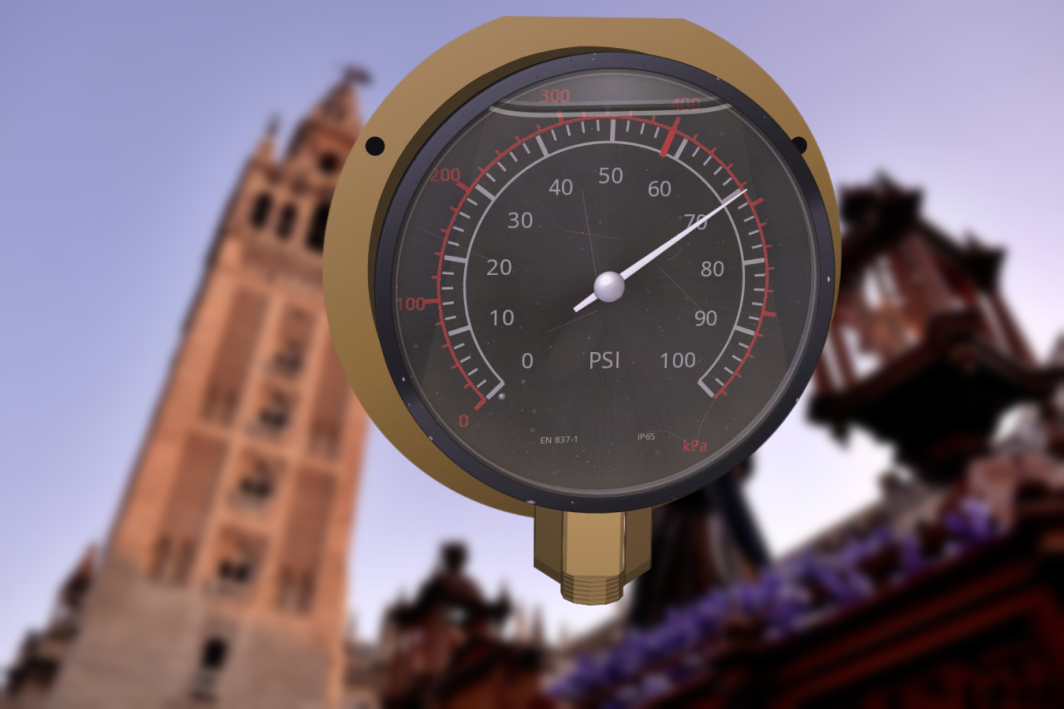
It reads **70** psi
